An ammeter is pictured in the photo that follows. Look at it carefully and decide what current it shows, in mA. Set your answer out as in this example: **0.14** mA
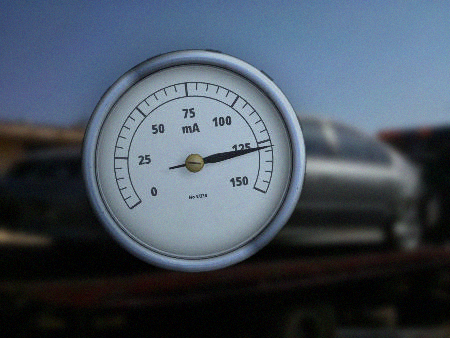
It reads **127.5** mA
